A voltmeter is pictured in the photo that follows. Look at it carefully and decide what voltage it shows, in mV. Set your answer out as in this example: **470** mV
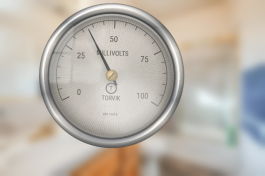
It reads **37.5** mV
